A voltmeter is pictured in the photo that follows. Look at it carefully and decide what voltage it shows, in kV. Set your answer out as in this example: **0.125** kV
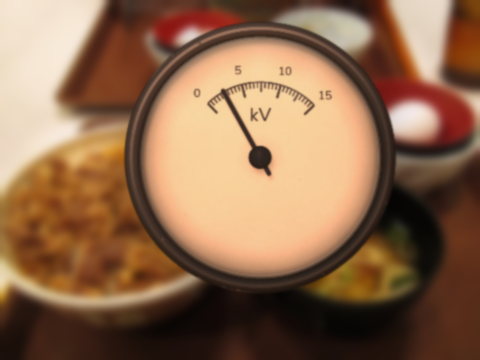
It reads **2.5** kV
